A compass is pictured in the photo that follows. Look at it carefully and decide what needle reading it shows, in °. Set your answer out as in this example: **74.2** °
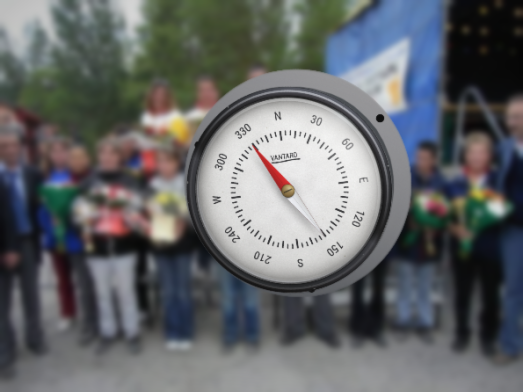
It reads **330** °
